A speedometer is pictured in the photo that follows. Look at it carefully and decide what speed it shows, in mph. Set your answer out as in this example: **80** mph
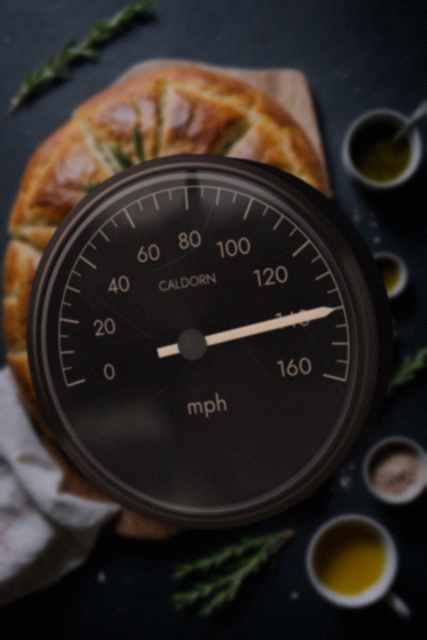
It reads **140** mph
